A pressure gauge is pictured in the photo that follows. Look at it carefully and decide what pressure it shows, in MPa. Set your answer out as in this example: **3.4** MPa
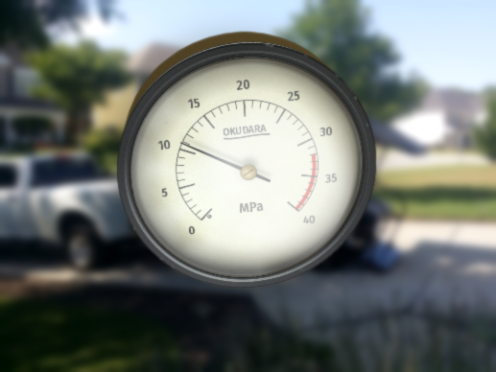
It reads **11** MPa
